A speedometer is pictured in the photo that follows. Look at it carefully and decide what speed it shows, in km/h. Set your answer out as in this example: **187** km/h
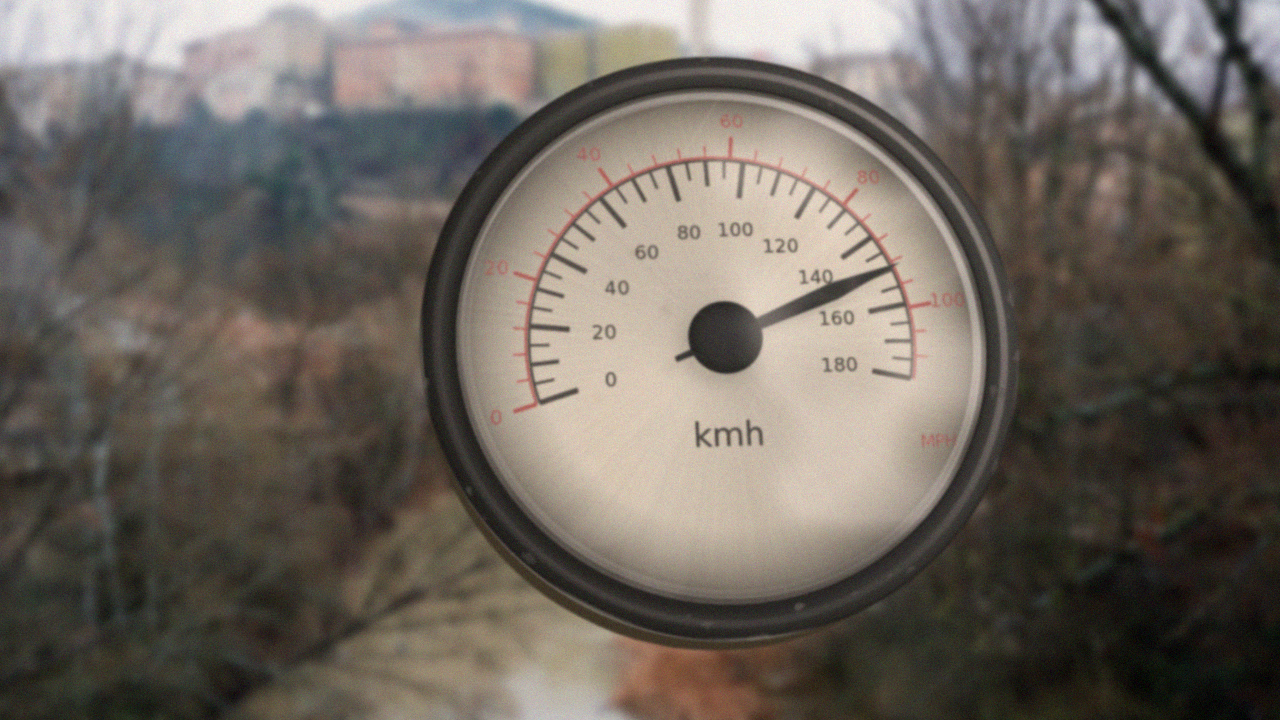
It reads **150** km/h
